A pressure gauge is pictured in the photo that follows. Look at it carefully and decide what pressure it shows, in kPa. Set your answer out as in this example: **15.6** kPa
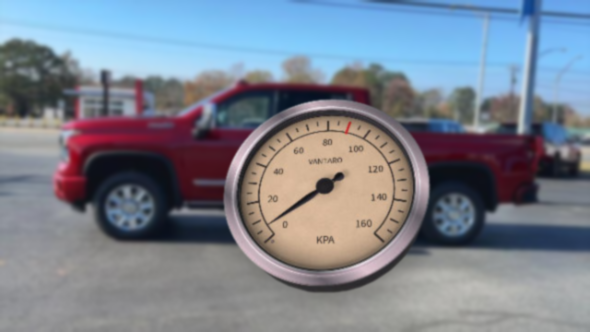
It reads **5** kPa
